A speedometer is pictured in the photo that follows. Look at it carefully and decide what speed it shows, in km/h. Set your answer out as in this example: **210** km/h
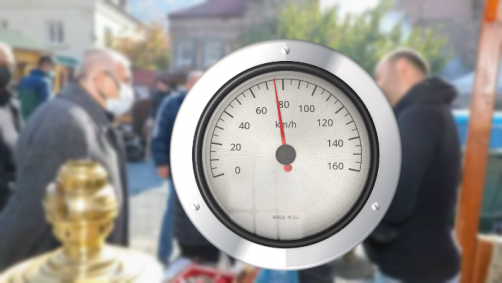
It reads **75** km/h
